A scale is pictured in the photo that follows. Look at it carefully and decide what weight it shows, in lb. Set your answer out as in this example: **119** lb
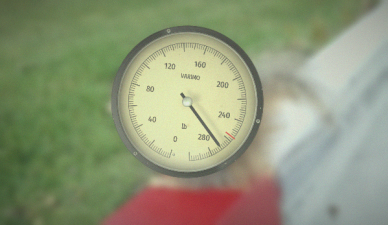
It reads **270** lb
